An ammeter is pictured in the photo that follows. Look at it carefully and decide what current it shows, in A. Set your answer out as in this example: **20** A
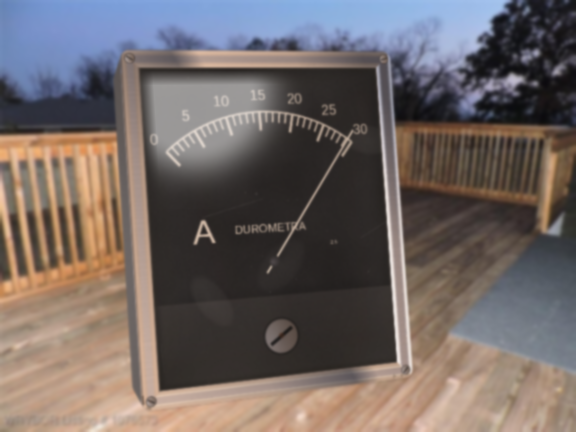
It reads **29** A
